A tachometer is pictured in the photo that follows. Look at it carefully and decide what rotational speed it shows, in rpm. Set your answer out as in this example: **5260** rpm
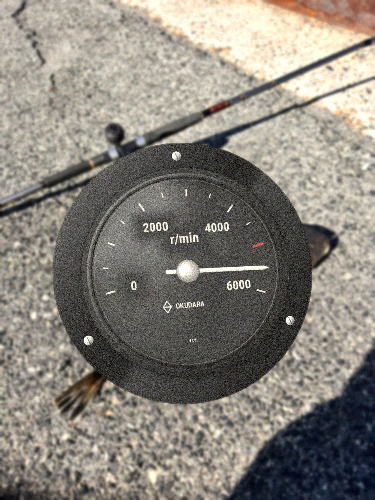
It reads **5500** rpm
